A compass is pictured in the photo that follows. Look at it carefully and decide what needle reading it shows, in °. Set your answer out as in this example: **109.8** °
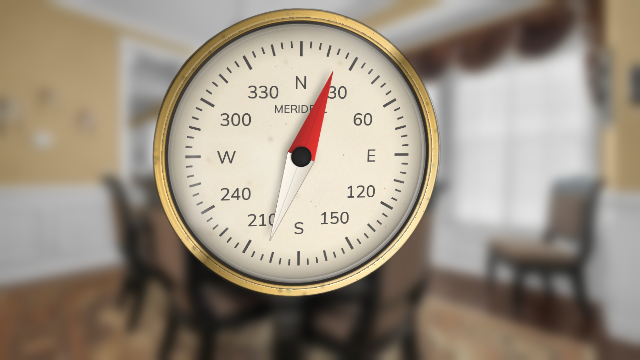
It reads **20** °
